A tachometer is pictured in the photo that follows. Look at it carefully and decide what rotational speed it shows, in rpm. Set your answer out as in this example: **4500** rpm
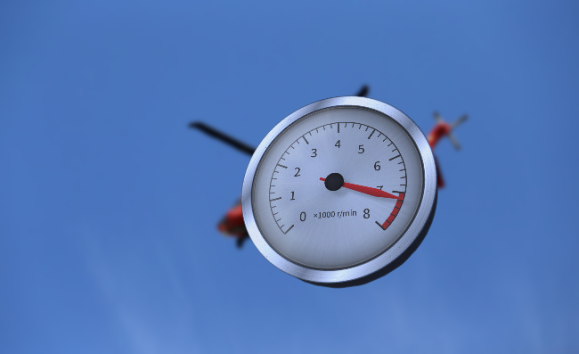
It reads **7200** rpm
